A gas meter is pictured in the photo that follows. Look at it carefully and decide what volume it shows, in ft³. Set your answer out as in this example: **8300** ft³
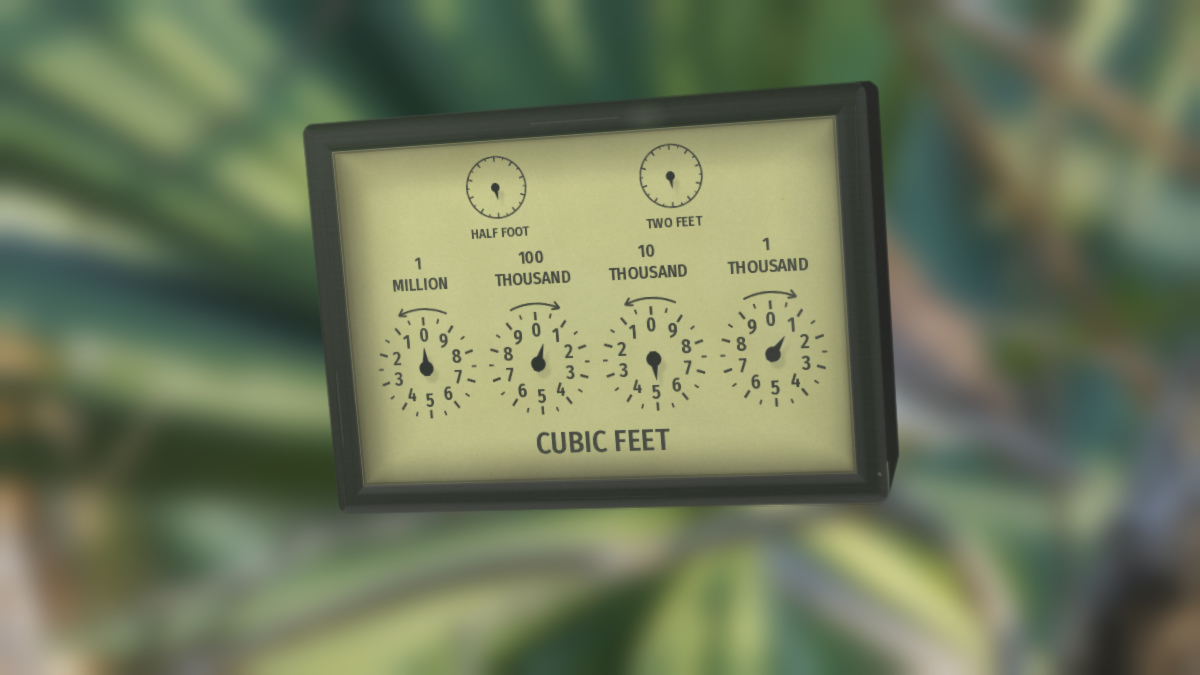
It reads **5100** ft³
